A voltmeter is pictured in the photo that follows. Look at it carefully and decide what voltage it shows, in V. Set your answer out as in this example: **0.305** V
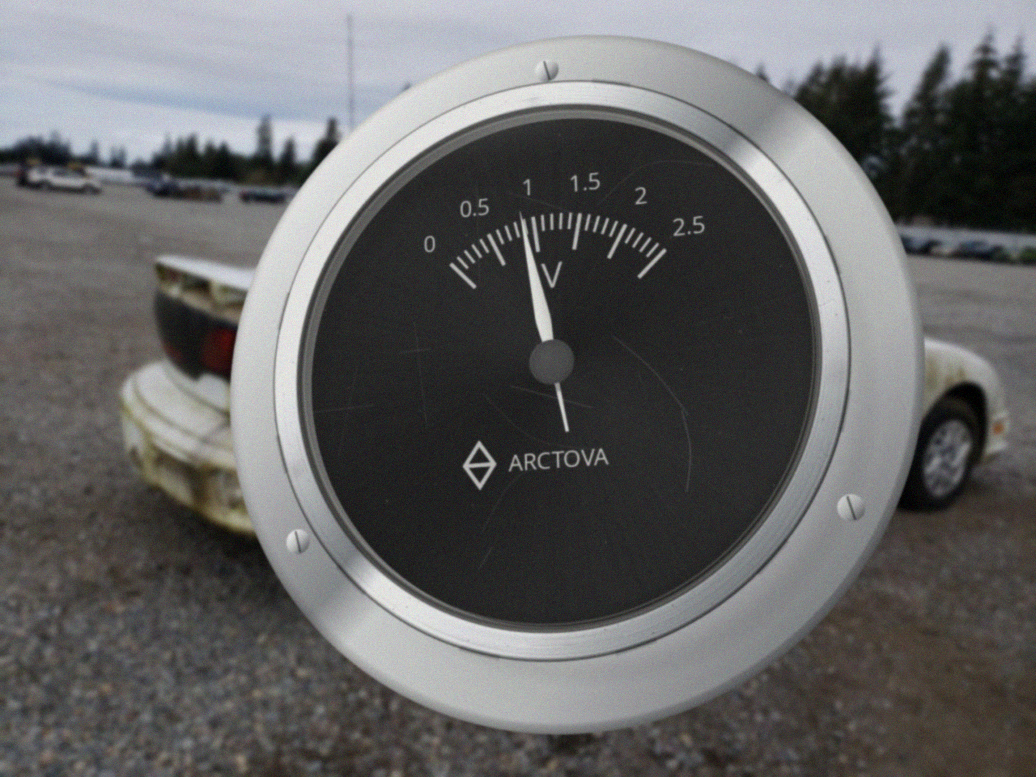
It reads **0.9** V
